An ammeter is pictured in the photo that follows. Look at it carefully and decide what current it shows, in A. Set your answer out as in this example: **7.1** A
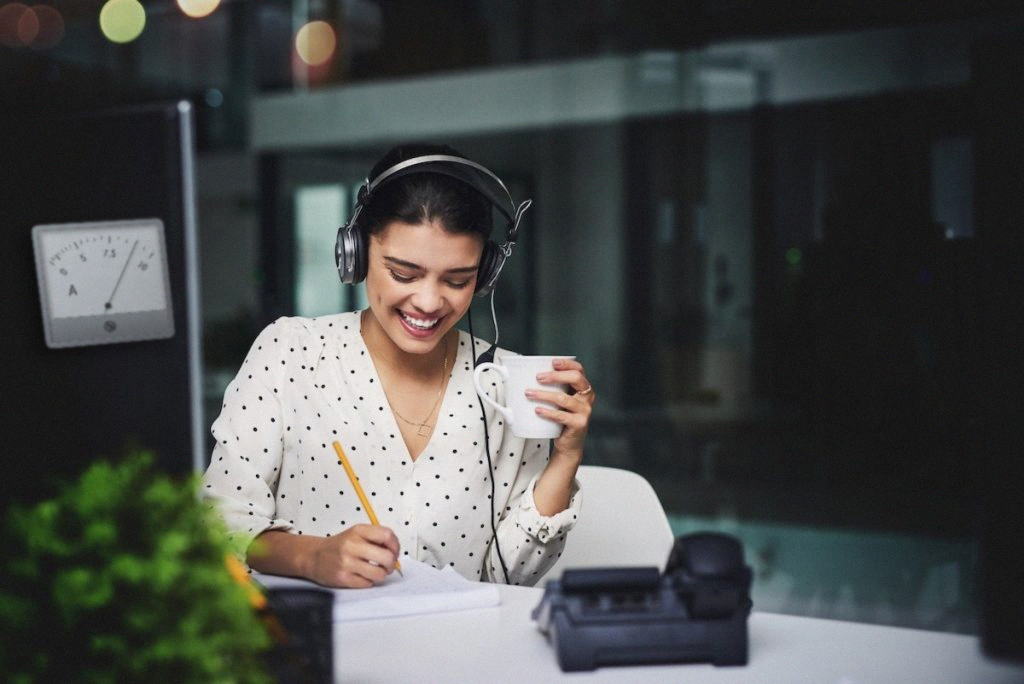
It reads **9** A
